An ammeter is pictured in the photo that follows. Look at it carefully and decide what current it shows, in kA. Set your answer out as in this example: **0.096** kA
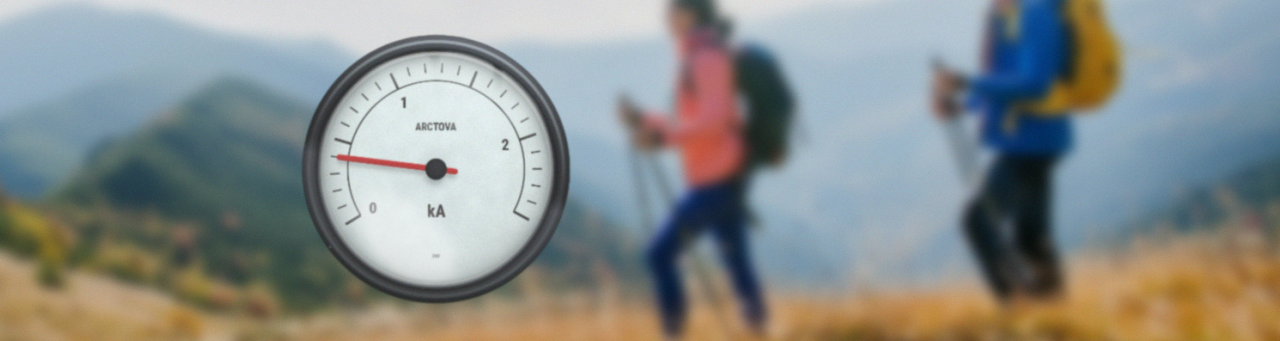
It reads **0.4** kA
